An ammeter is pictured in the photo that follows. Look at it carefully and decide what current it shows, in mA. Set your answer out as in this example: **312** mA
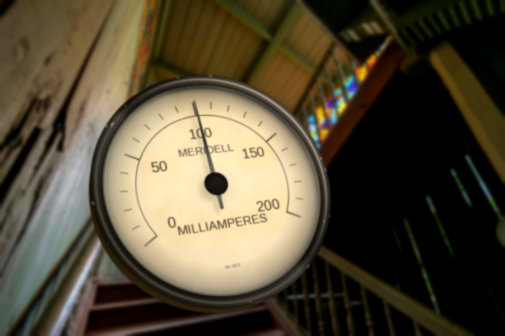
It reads **100** mA
